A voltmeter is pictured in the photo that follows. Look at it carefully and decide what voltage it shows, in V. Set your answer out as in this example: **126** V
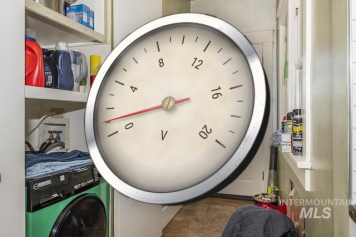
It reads **1** V
